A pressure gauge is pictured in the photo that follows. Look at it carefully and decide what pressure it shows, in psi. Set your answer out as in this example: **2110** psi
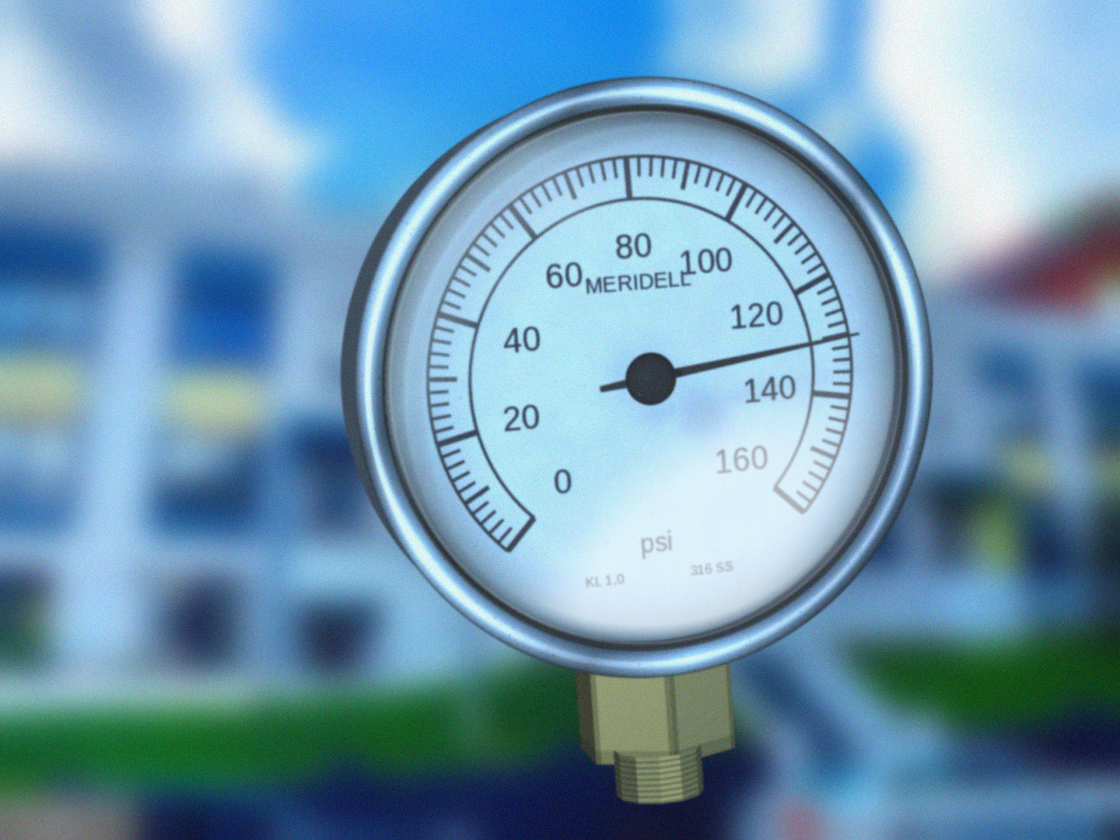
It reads **130** psi
